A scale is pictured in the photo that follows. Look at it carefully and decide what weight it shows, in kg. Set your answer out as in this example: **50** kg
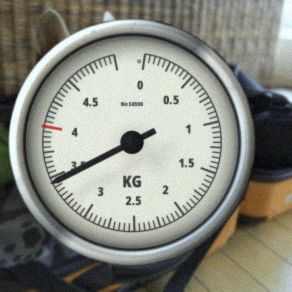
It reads **3.45** kg
